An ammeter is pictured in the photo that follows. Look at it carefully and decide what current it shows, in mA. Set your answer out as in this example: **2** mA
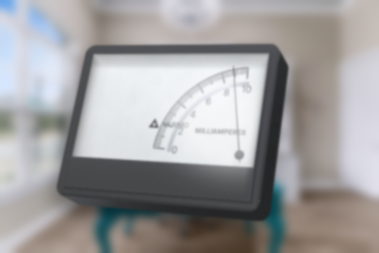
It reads **9** mA
